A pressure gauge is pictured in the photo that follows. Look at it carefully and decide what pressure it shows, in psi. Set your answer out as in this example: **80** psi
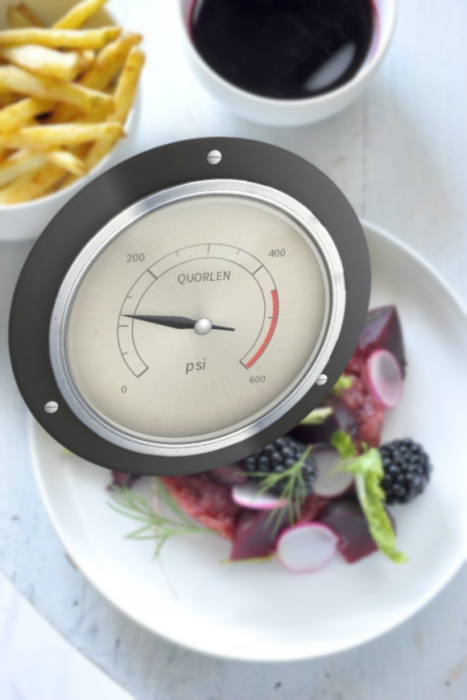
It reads **125** psi
